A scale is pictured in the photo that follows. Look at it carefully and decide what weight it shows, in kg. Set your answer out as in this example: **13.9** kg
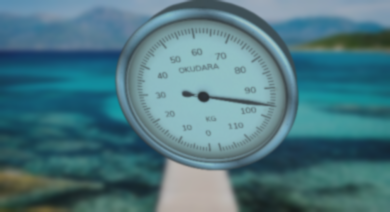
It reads **95** kg
